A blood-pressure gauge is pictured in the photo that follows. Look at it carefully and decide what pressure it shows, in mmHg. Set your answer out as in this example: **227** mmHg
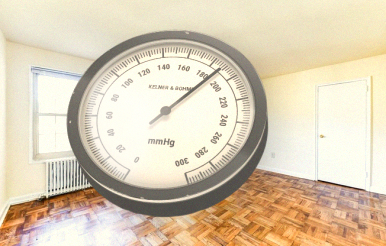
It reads **190** mmHg
